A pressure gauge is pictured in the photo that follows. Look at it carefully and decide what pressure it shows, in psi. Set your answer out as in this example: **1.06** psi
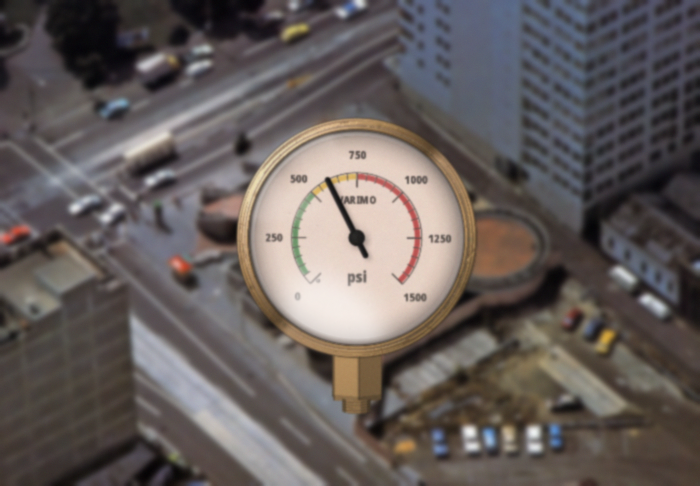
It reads **600** psi
